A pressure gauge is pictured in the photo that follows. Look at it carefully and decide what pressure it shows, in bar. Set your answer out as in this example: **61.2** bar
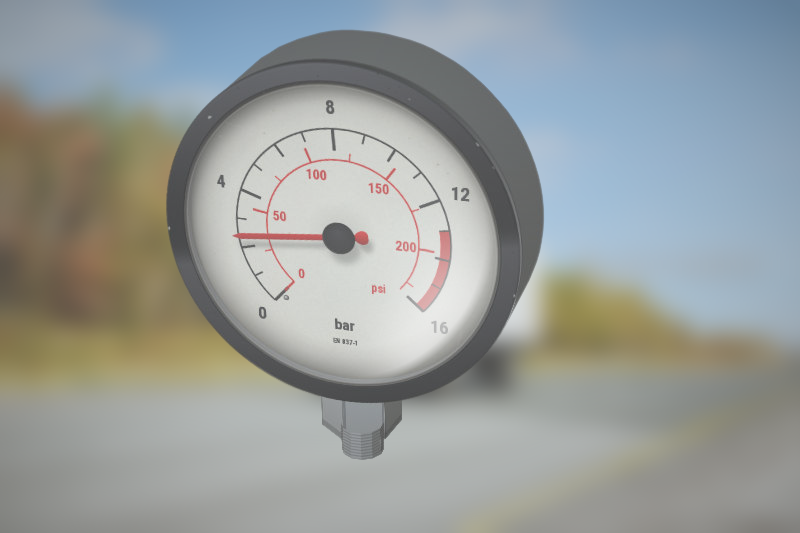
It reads **2.5** bar
